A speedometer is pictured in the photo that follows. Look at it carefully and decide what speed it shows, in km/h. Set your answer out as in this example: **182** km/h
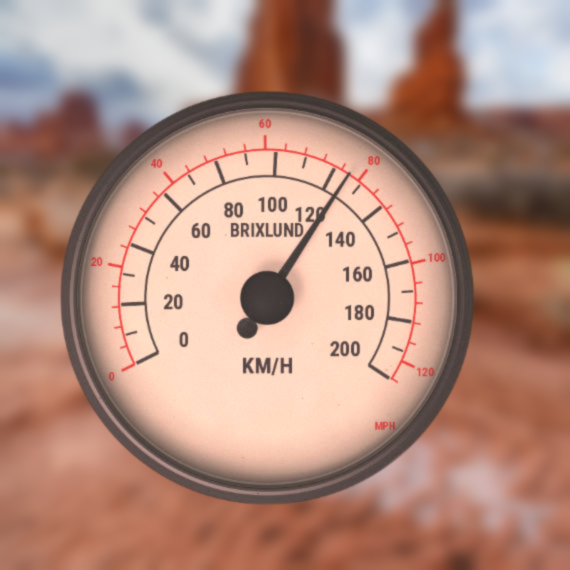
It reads **125** km/h
